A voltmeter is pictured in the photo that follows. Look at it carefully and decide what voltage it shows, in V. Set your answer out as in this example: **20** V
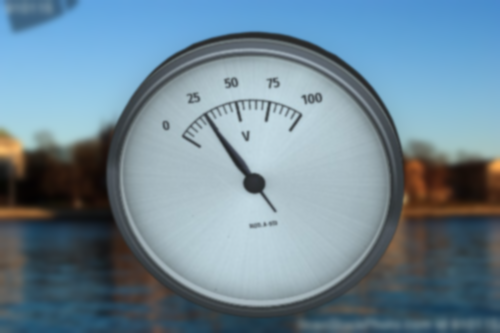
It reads **25** V
